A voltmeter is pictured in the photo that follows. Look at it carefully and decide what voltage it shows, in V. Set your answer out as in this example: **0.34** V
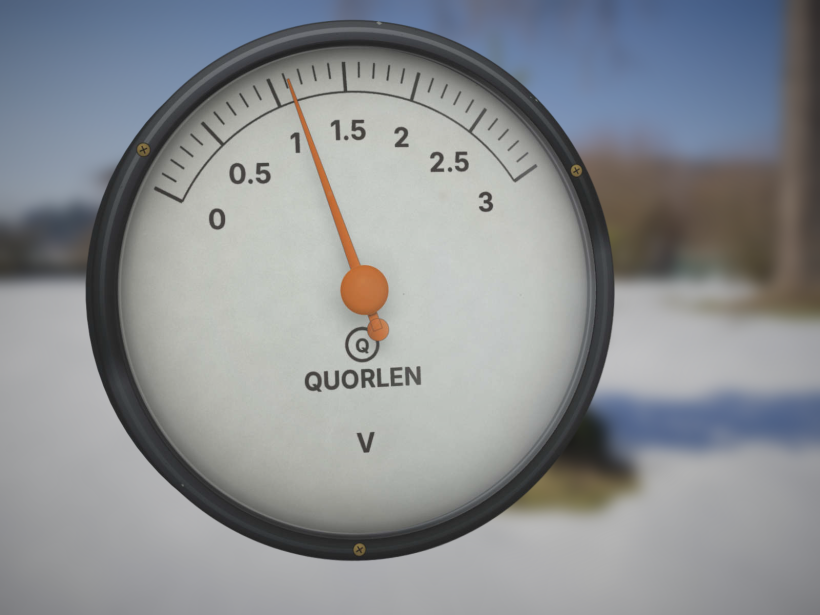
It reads **1.1** V
